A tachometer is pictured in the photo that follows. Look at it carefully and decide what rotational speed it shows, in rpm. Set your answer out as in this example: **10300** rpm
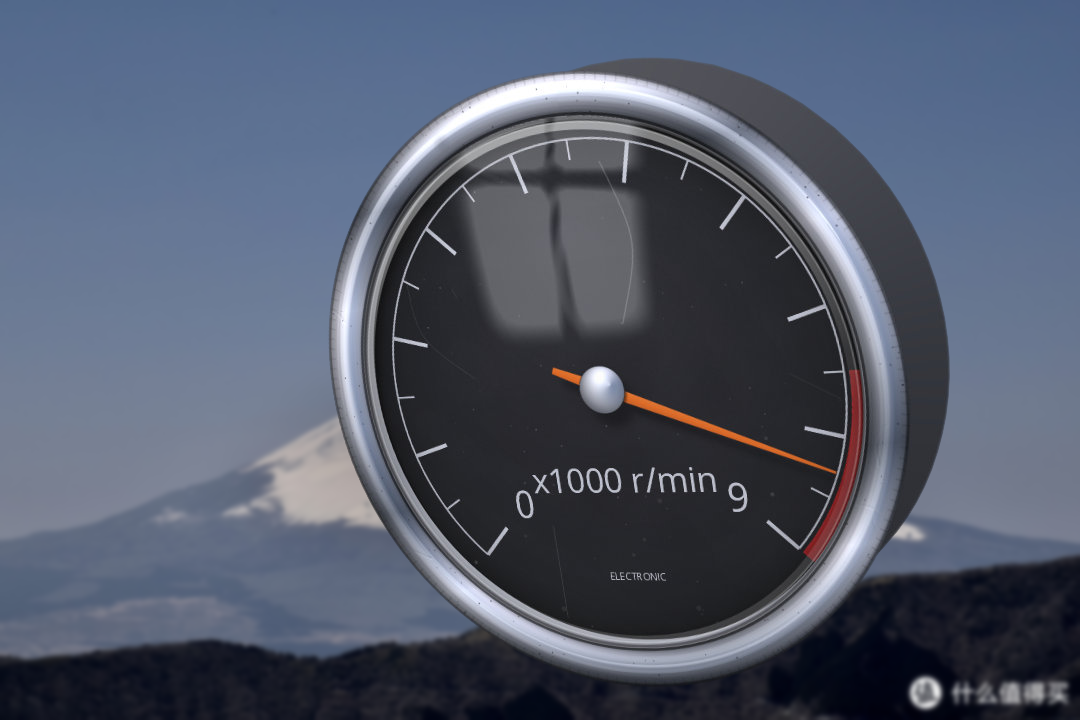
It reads **8250** rpm
